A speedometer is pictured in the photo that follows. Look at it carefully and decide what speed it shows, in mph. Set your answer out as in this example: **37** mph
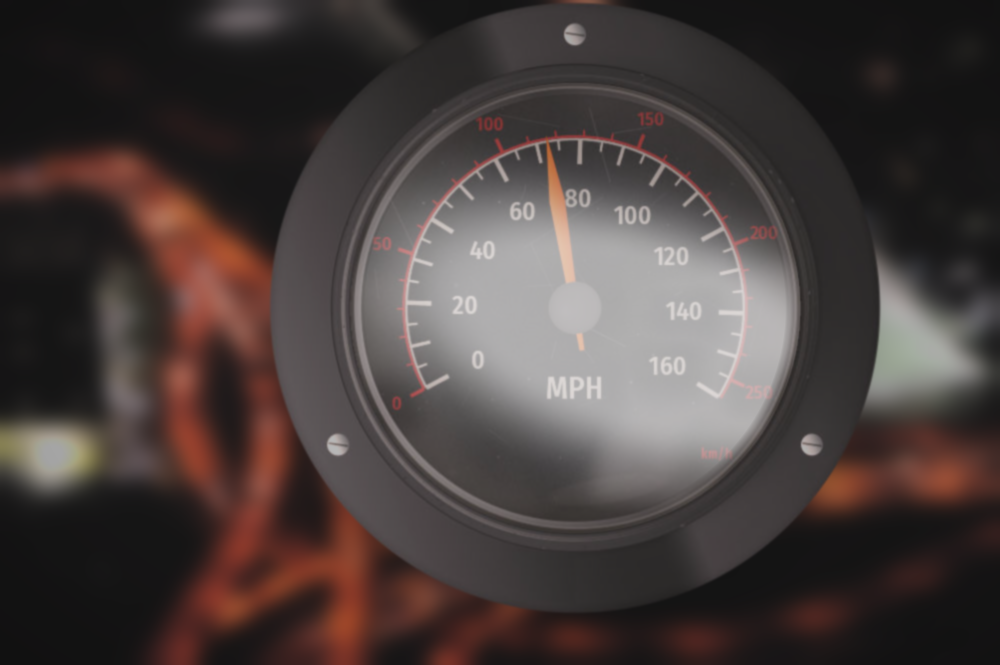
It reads **72.5** mph
